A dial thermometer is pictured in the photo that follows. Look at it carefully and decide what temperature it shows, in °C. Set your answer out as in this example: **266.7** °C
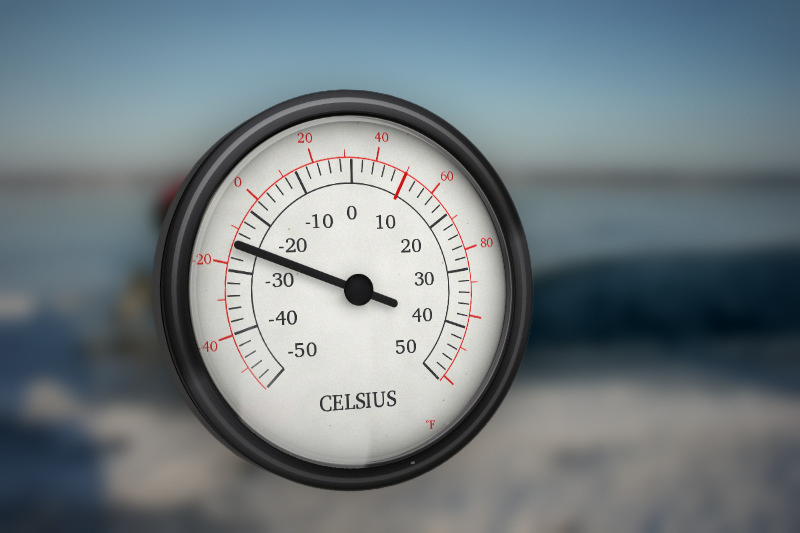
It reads **-26** °C
